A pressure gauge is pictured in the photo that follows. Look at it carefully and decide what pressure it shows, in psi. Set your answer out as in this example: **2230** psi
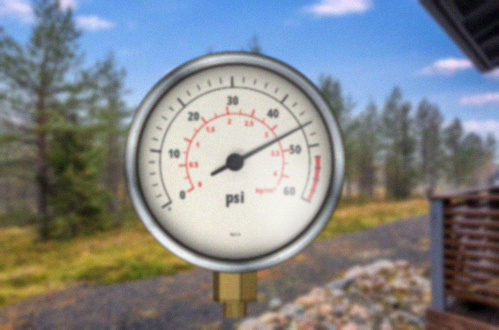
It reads **46** psi
